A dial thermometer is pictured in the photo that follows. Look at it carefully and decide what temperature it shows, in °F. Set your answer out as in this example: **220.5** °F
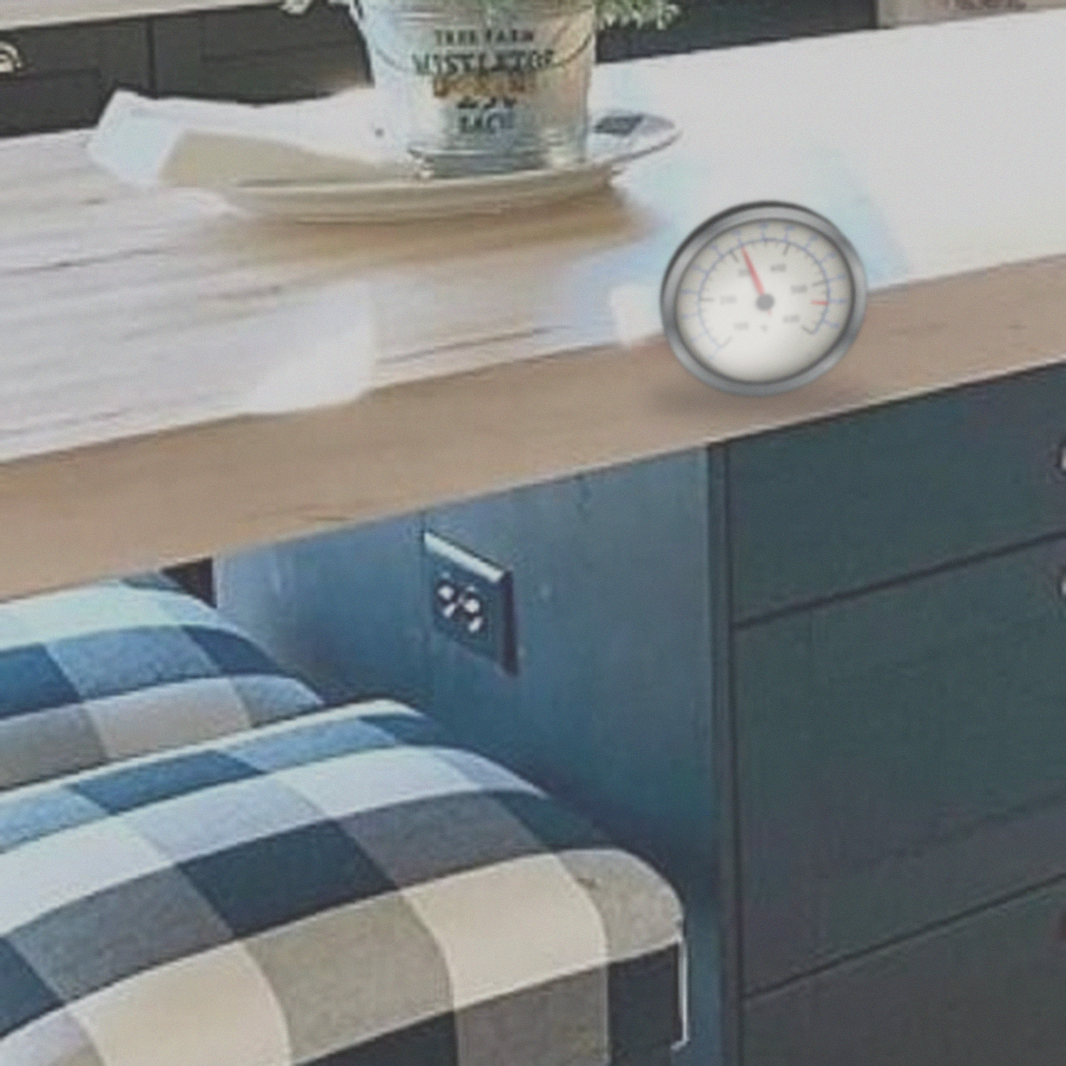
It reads **320** °F
